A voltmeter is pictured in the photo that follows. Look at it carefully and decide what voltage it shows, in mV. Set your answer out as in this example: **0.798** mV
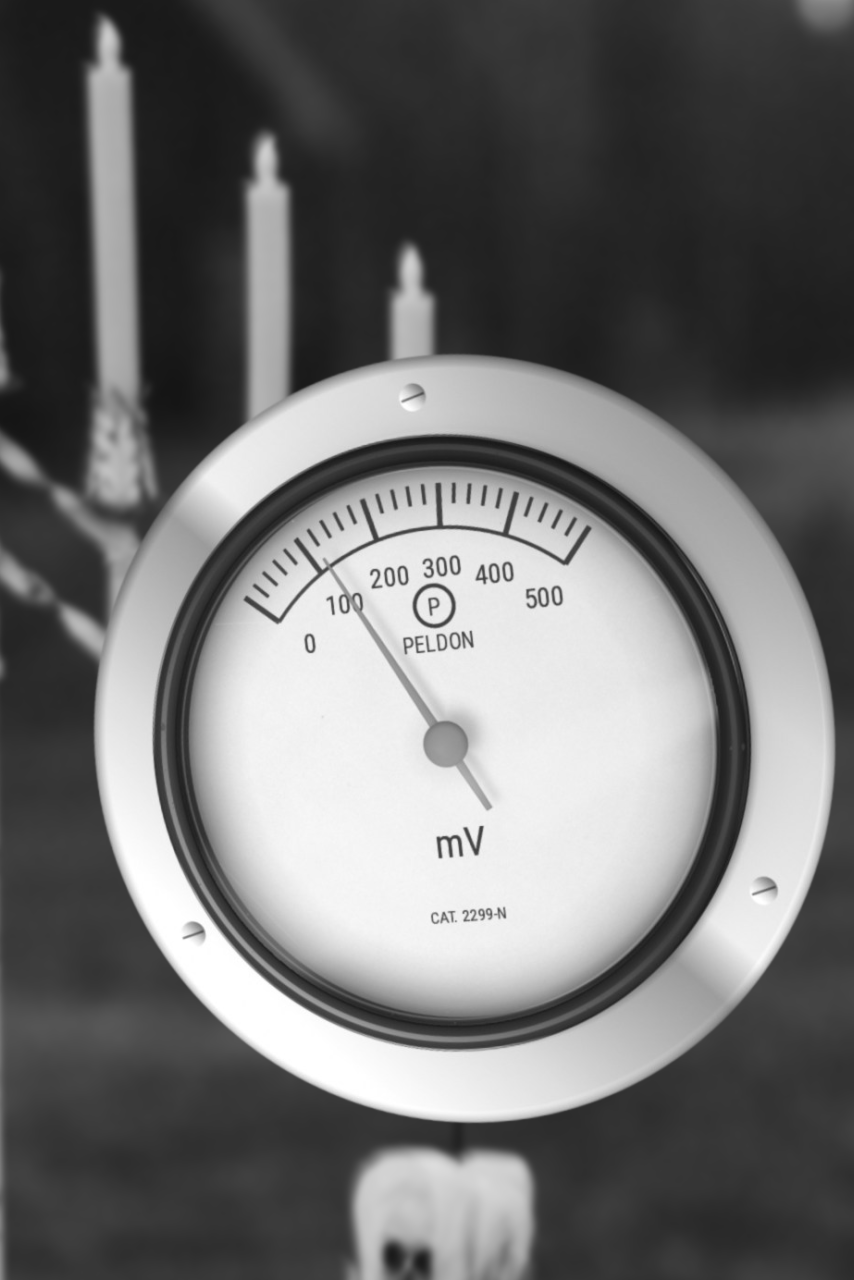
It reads **120** mV
